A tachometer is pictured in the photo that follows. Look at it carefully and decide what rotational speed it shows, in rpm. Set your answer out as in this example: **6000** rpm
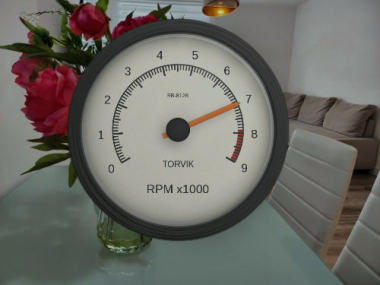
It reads **7000** rpm
